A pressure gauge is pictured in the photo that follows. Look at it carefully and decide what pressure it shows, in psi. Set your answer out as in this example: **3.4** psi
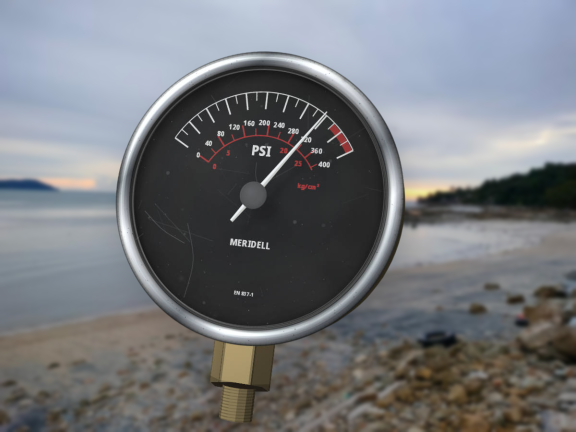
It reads **320** psi
